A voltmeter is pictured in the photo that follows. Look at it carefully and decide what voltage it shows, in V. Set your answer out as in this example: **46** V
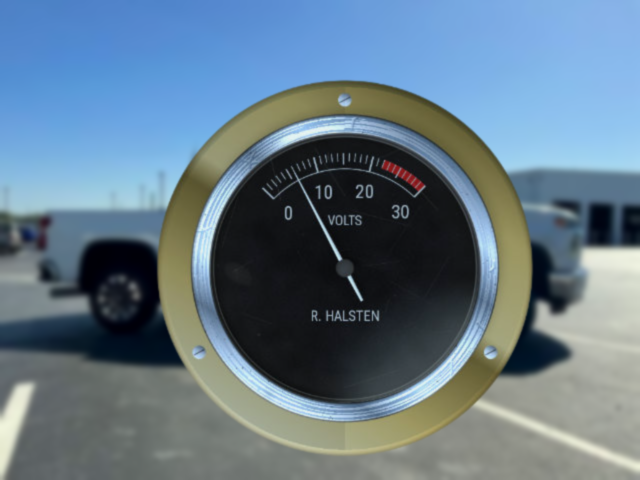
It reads **6** V
